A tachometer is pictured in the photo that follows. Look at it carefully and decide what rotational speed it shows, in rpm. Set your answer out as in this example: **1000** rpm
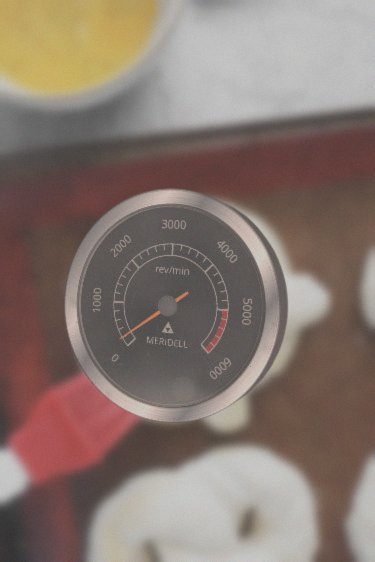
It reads **200** rpm
